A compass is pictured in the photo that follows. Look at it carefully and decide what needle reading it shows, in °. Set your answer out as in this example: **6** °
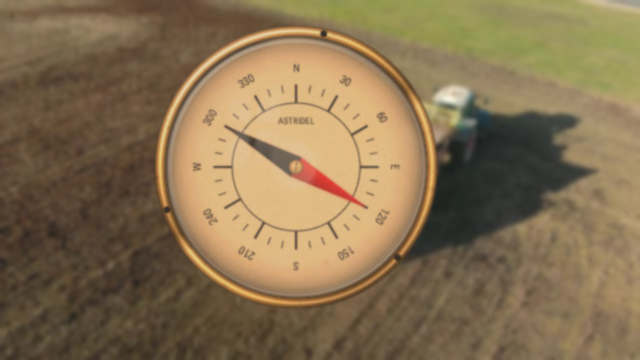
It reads **120** °
